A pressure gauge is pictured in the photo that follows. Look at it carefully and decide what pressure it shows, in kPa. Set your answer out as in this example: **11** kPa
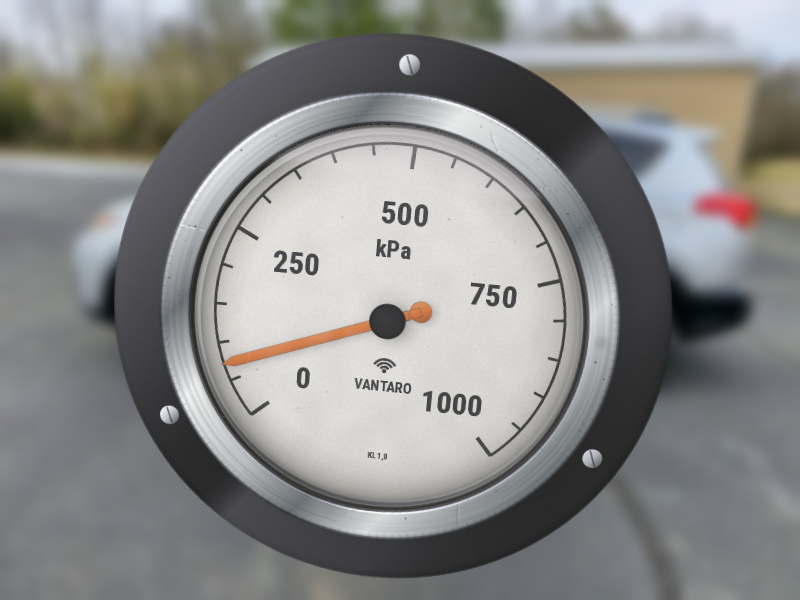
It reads **75** kPa
